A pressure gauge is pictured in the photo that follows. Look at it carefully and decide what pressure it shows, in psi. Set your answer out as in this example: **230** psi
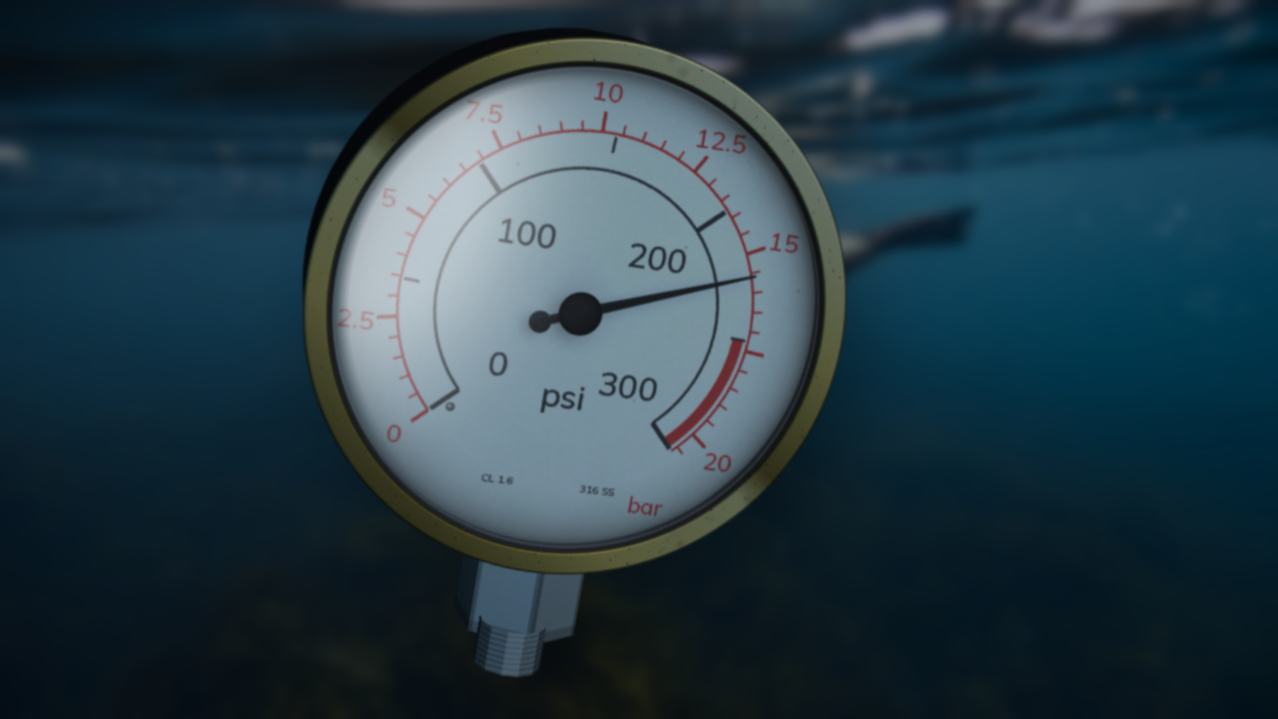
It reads **225** psi
